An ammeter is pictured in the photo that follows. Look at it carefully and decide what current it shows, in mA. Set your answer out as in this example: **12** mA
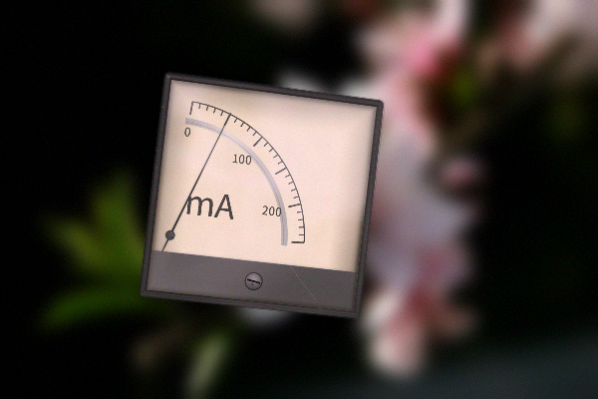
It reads **50** mA
